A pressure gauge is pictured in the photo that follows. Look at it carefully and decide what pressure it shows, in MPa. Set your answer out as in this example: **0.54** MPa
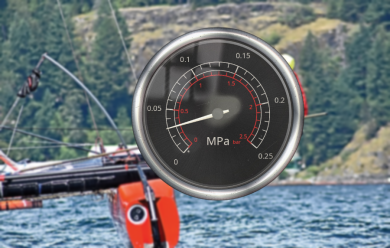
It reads **0.03** MPa
